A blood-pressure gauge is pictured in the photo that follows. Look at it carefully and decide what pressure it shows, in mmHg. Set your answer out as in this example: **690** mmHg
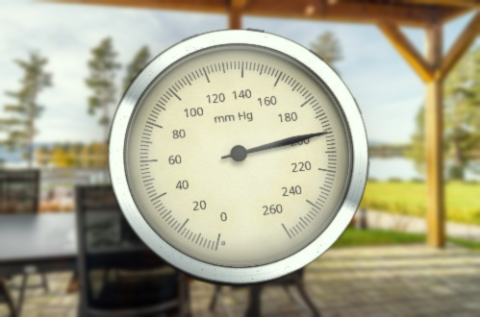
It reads **200** mmHg
